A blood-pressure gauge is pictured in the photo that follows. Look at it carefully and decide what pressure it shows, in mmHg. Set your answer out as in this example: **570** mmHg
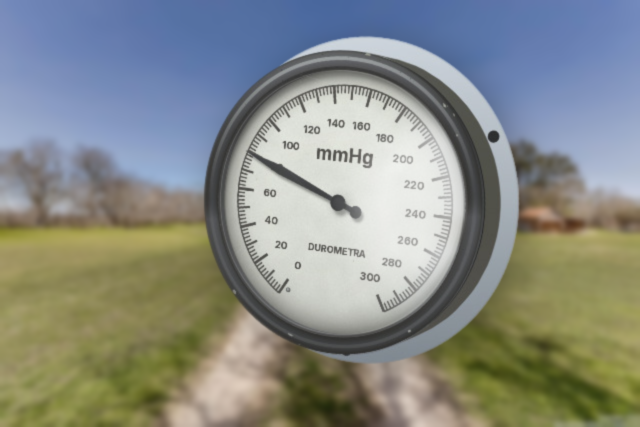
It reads **80** mmHg
